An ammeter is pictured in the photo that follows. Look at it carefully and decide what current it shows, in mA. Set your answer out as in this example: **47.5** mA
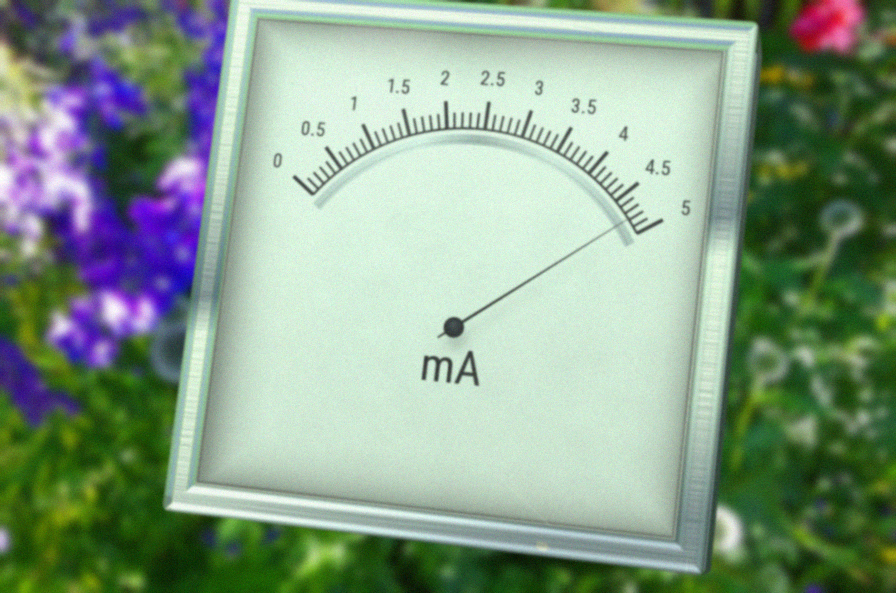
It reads **4.8** mA
